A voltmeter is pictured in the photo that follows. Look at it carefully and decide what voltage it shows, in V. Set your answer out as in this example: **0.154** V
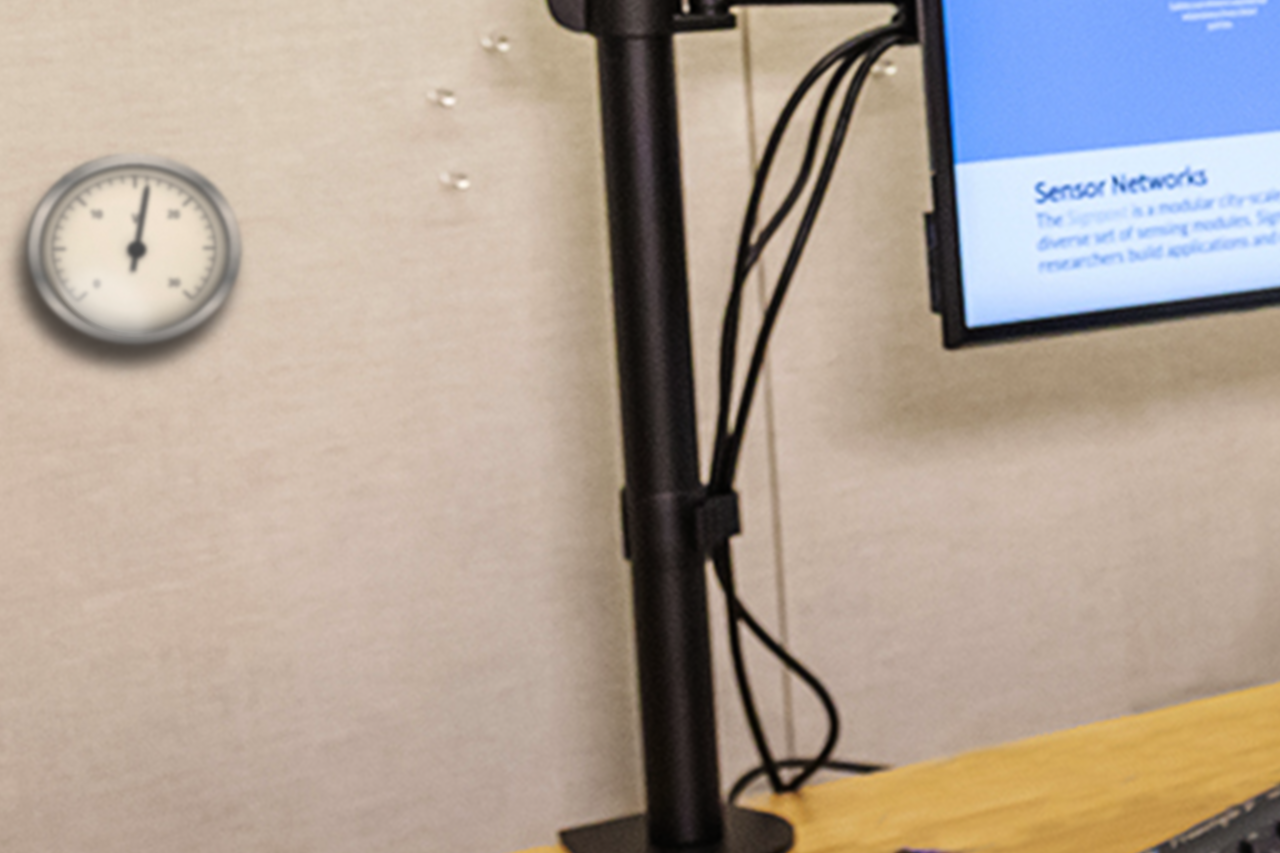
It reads **16** V
